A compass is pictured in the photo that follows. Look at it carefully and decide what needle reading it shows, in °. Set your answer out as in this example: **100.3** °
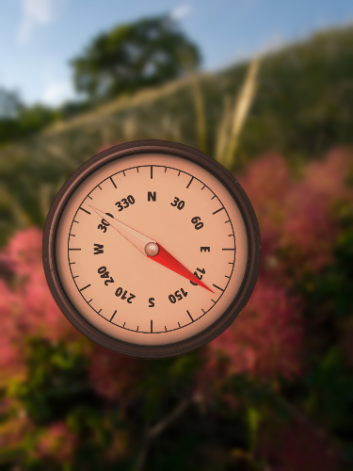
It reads **125** °
